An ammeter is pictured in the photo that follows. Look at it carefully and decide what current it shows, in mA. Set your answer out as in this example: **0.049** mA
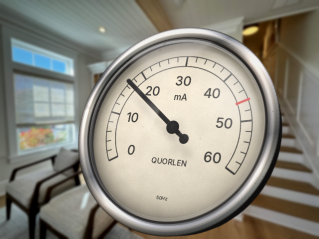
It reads **17** mA
